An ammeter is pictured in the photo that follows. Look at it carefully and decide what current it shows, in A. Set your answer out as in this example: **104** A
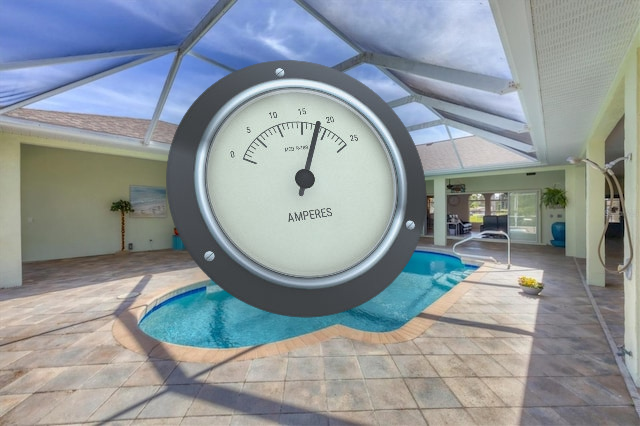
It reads **18** A
